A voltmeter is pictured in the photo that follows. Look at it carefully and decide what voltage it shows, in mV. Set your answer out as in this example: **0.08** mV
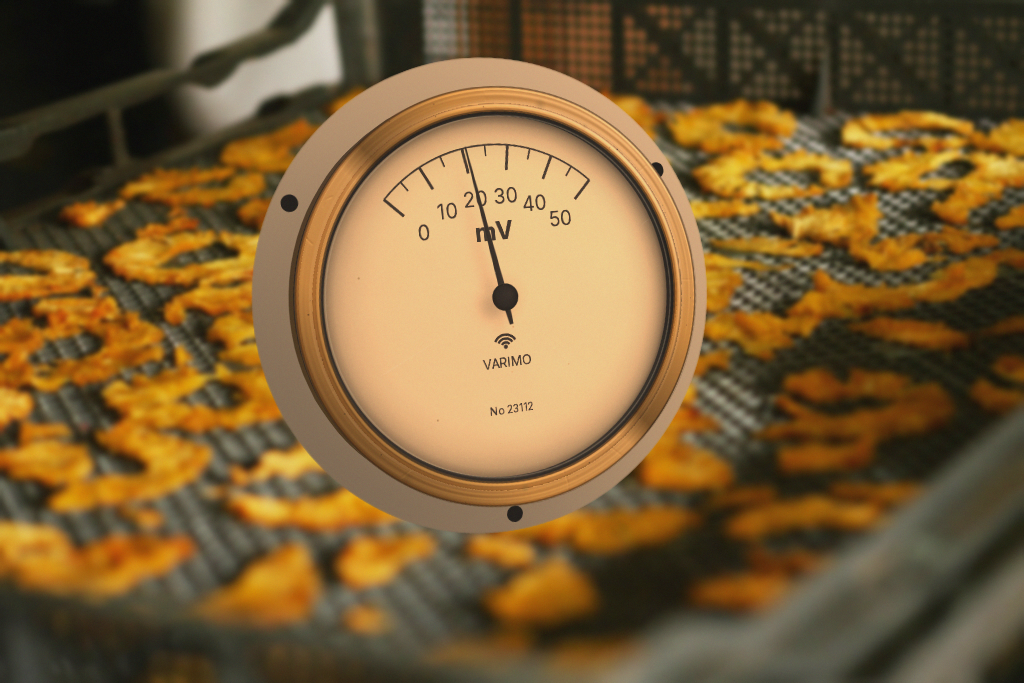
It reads **20** mV
